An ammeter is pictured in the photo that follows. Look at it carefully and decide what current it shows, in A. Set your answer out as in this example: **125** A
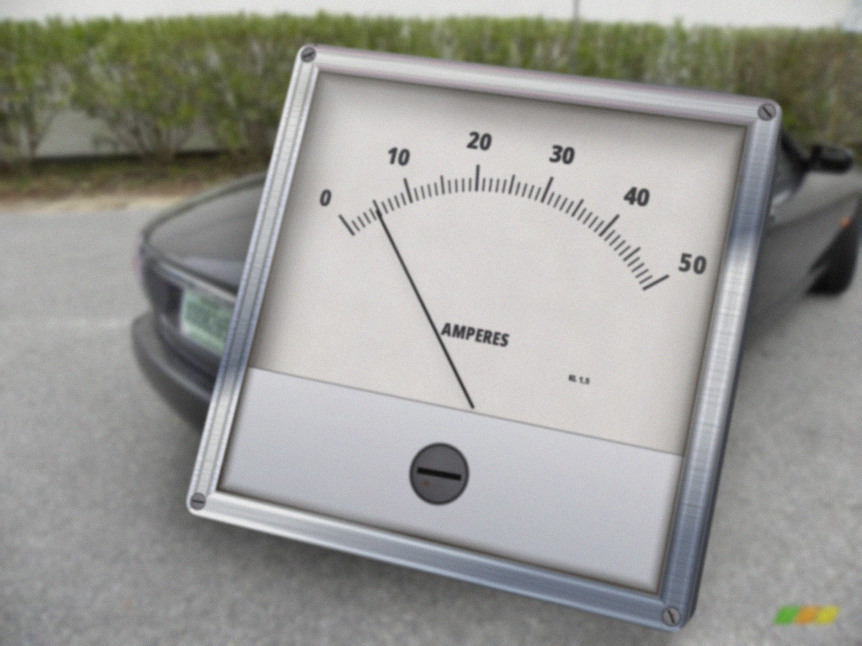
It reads **5** A
